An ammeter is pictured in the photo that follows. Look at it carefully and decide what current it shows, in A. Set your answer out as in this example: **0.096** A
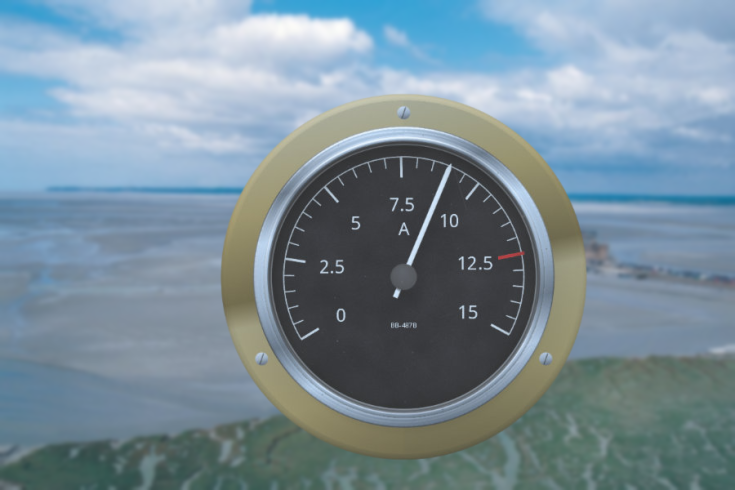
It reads **9** A
